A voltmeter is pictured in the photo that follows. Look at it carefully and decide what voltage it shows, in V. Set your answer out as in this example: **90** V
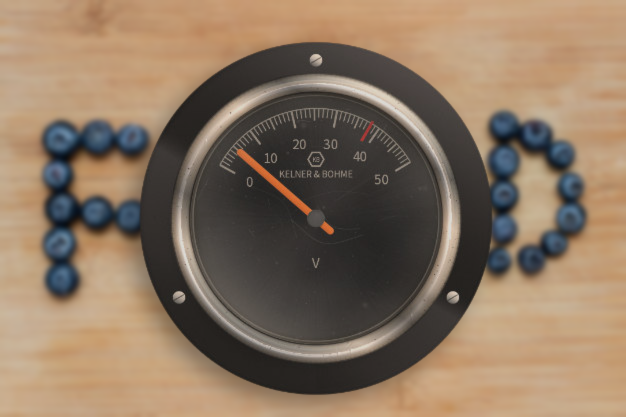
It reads **5** V
